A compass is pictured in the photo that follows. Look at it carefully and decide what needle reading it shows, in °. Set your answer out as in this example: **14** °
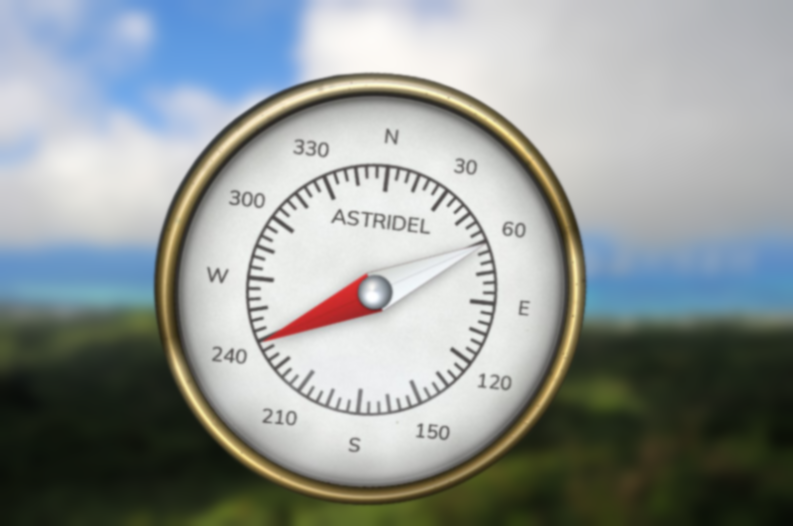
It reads **240** °
